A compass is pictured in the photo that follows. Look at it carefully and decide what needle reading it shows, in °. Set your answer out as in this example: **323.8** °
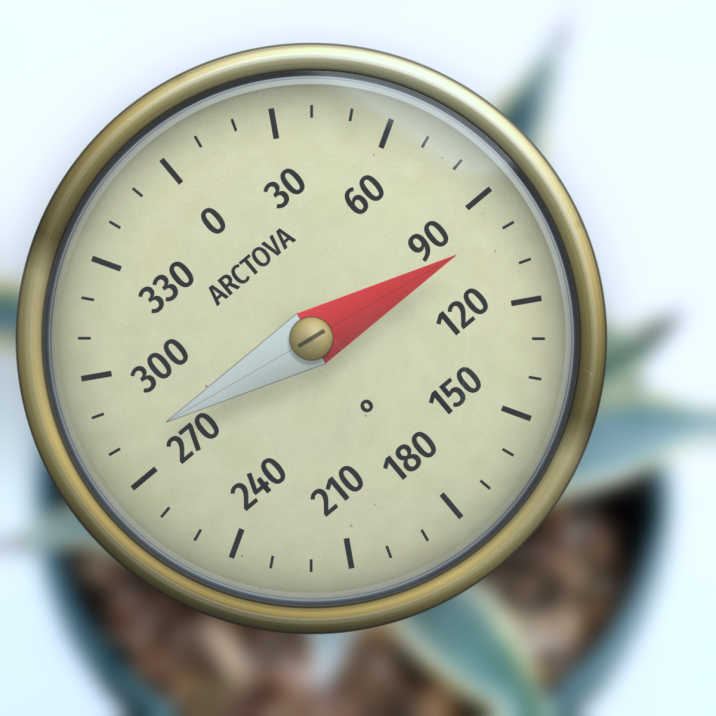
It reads **100** °
